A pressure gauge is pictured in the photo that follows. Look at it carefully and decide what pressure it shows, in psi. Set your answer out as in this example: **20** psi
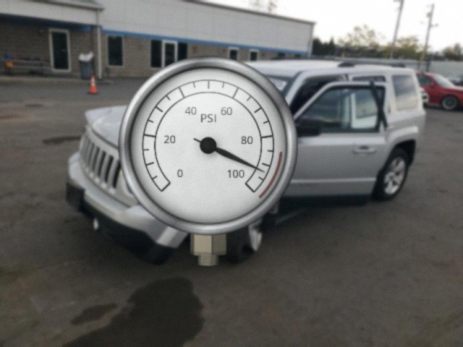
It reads **92.5** psi
